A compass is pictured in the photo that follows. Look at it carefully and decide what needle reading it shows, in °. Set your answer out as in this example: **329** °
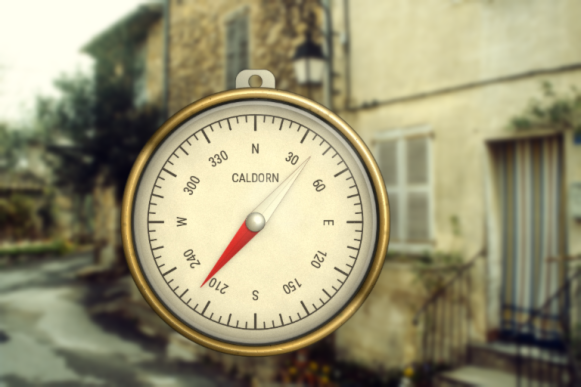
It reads **220** °
